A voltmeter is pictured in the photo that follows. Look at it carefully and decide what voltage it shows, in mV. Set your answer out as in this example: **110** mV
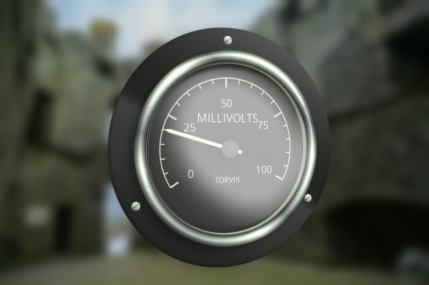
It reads **20** mV
